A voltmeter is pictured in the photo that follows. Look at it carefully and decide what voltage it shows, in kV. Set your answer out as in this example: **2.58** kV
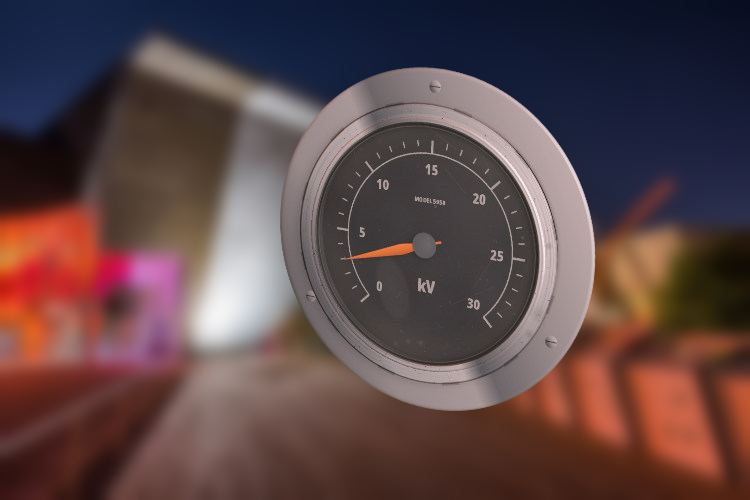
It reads **3** kV
